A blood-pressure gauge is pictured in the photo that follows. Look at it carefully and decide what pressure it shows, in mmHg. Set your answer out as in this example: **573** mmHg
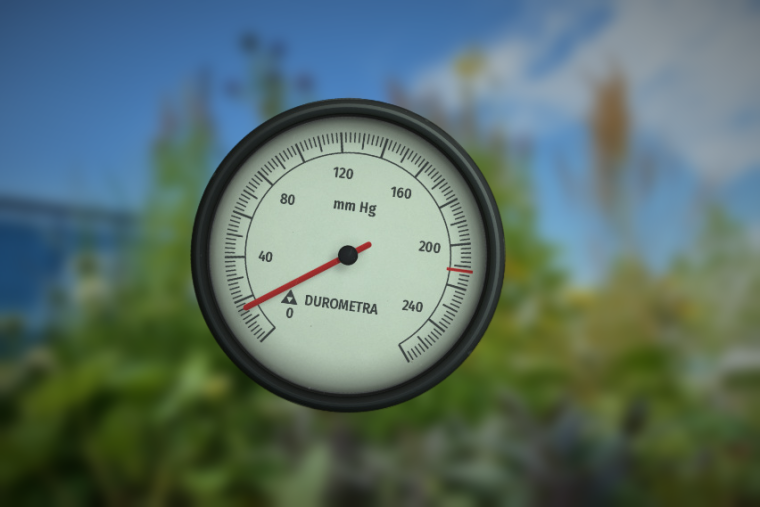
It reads **16** mmHg
